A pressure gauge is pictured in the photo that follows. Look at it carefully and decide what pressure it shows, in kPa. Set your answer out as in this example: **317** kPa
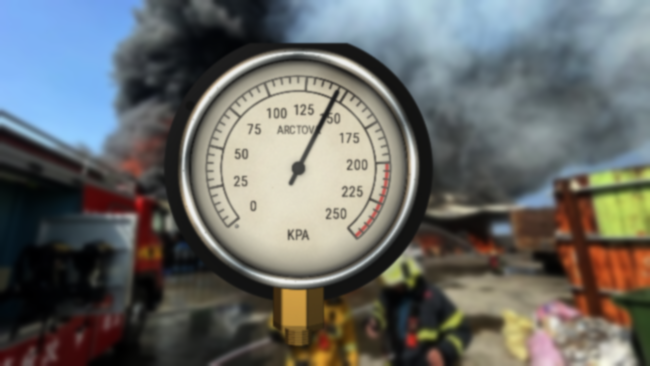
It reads **145** kPa
